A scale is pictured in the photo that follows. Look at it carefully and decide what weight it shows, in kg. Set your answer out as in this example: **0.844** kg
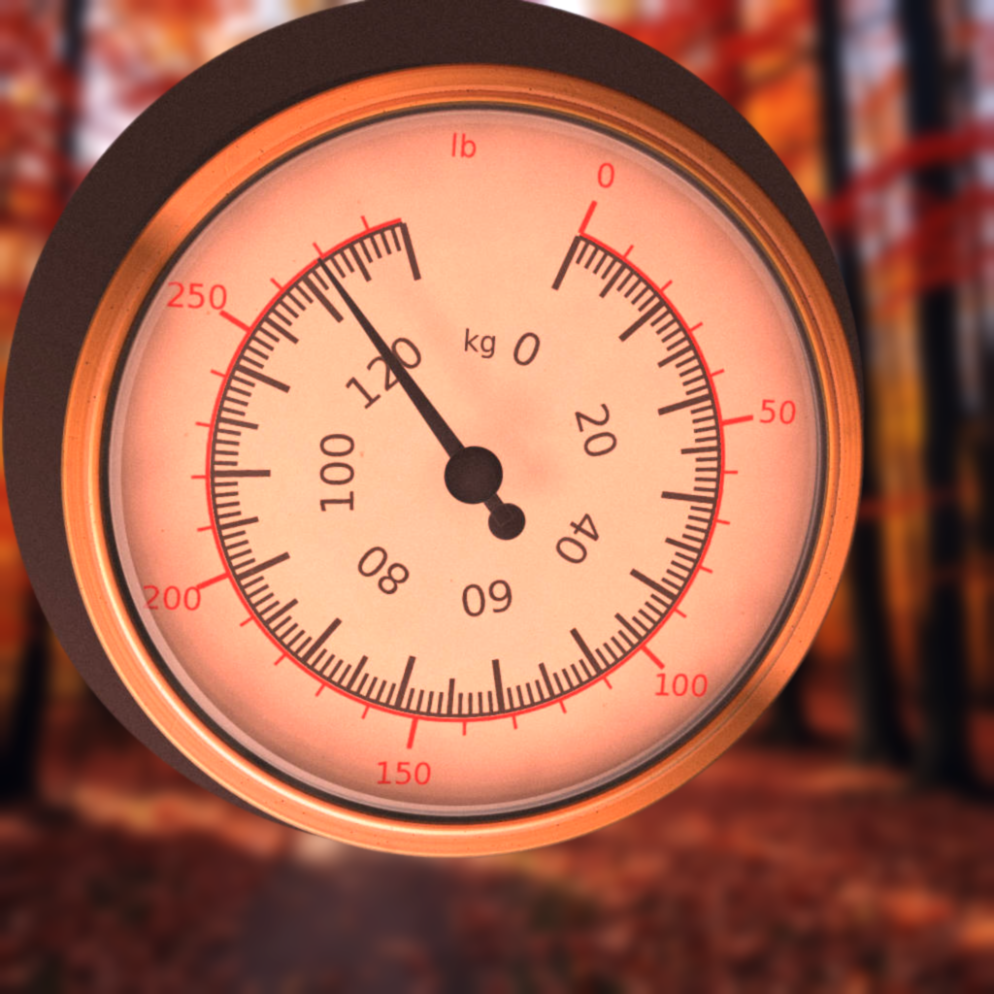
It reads **122** kg
